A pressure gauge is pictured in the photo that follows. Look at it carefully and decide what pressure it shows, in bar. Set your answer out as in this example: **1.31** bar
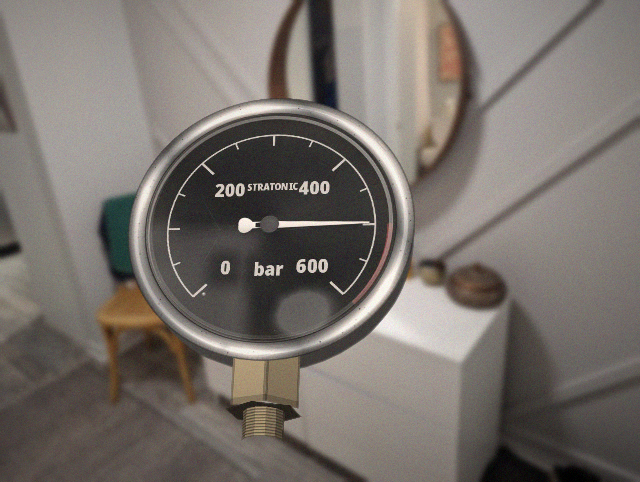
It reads **500** bar
